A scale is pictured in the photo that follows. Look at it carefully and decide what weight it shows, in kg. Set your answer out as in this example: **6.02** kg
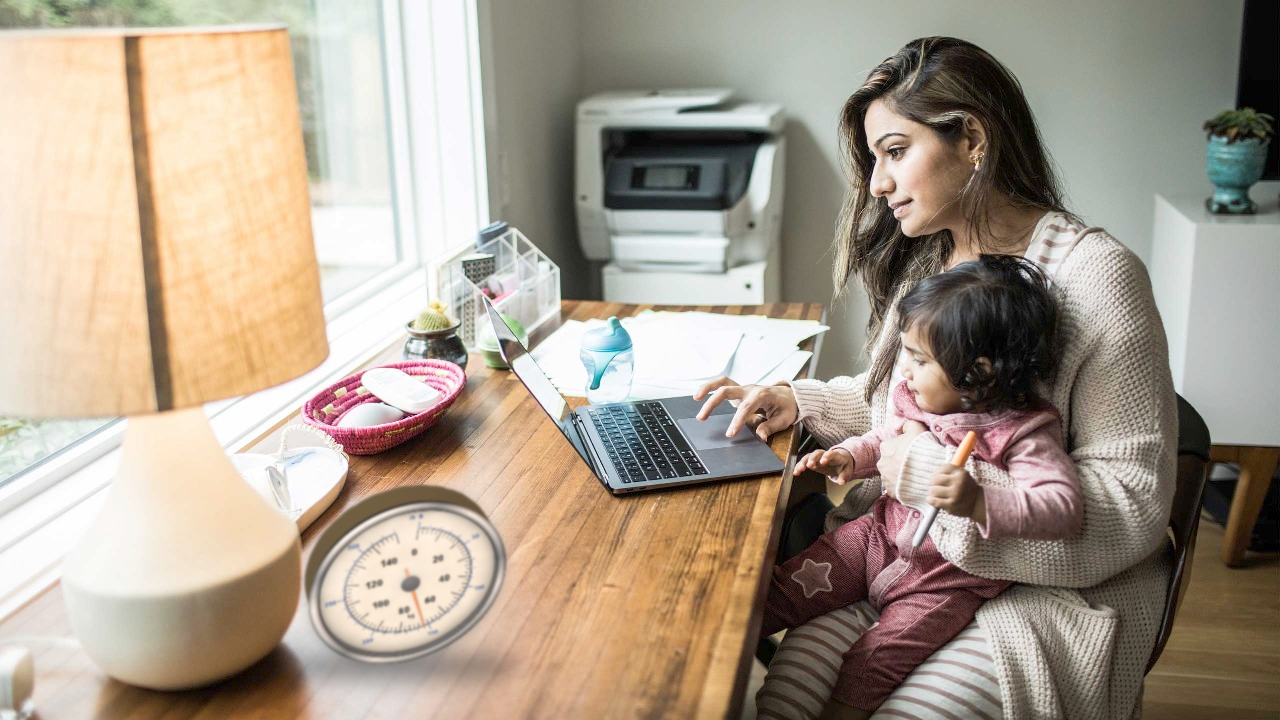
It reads **70** kg
